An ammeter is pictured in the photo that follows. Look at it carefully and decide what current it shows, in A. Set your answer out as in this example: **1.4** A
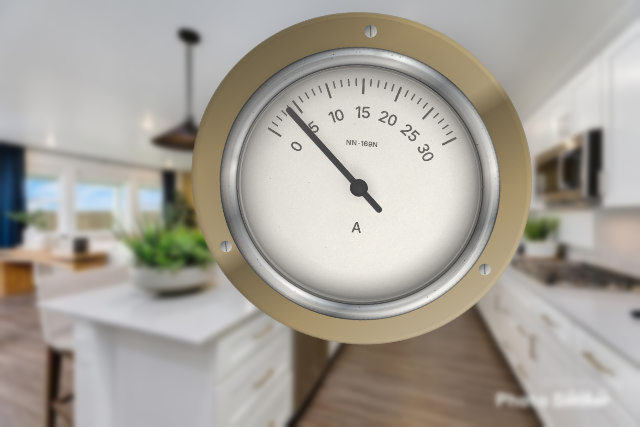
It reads **4** A
